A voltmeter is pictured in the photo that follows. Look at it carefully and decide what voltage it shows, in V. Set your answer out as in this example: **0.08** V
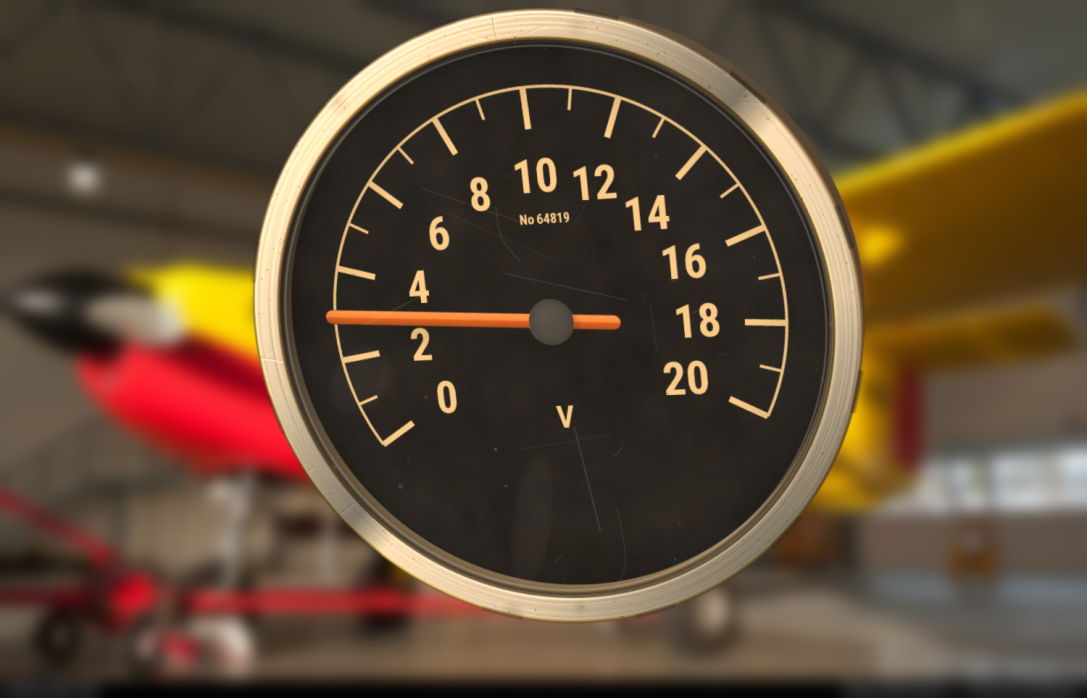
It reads **3** V
